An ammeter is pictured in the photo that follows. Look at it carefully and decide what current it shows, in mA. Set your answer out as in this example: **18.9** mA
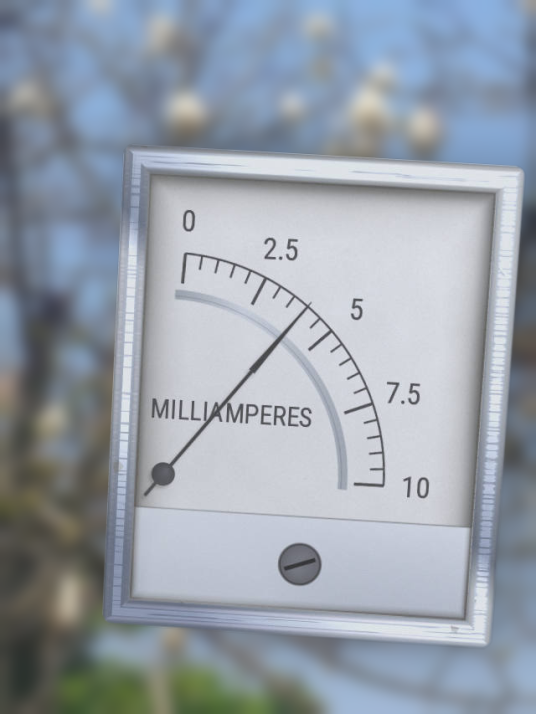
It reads **4** mA
